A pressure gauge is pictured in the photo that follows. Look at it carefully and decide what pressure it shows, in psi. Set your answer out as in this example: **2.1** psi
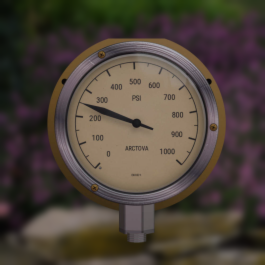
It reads **250** psi
